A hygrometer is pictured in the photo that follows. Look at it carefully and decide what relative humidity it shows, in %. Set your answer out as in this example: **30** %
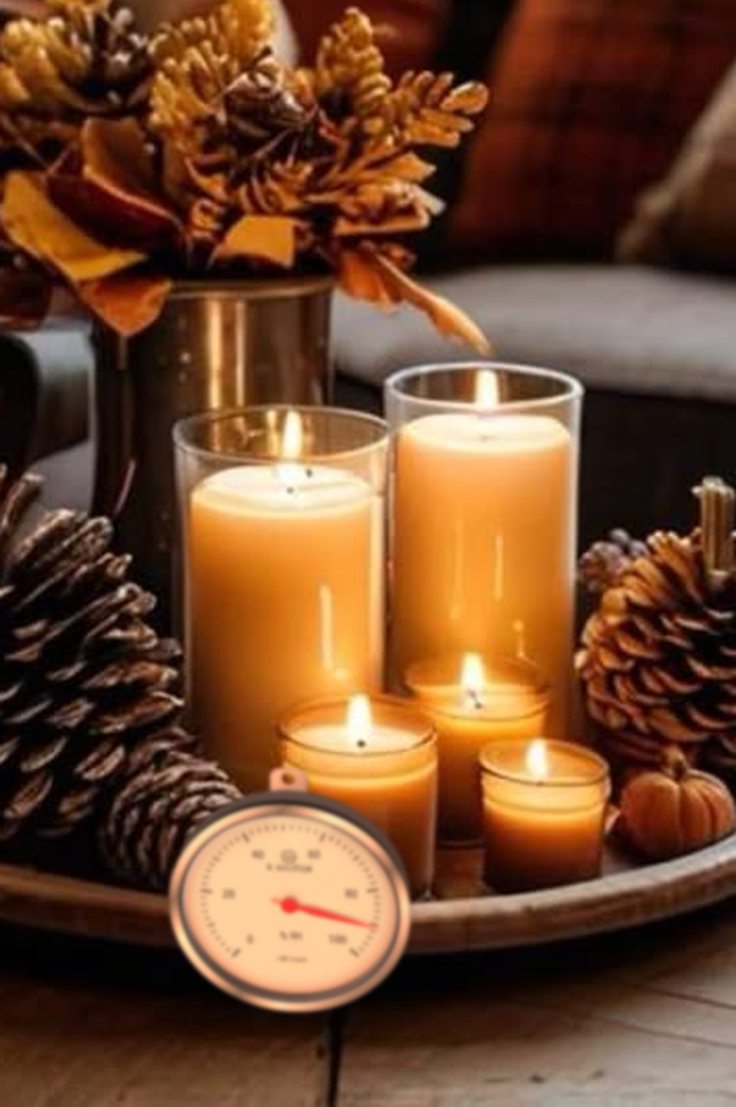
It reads **90** %
